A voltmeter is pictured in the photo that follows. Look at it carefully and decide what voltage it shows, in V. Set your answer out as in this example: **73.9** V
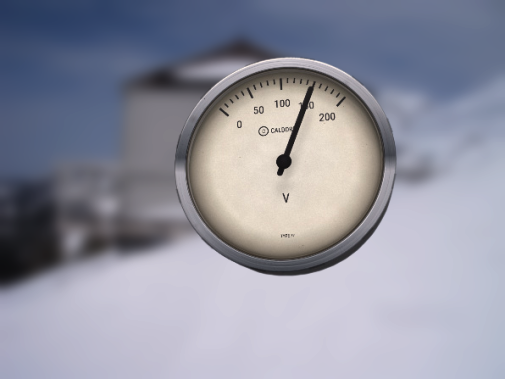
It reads **150** V
